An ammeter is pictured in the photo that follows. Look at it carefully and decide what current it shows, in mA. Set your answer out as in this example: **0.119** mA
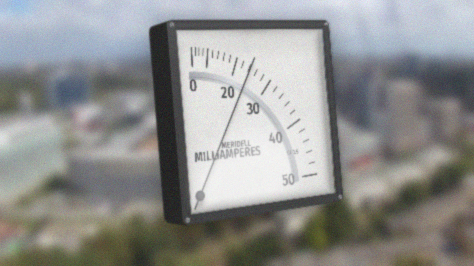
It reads **24** mA
